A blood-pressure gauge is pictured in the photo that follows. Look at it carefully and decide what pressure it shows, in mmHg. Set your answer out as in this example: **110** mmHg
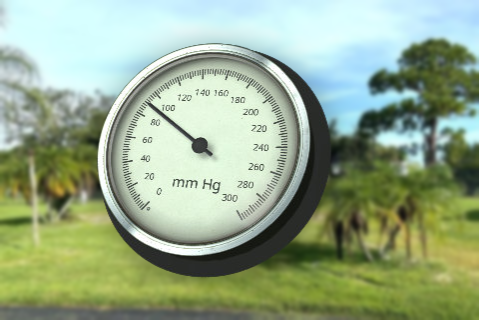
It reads **90** mmHg
